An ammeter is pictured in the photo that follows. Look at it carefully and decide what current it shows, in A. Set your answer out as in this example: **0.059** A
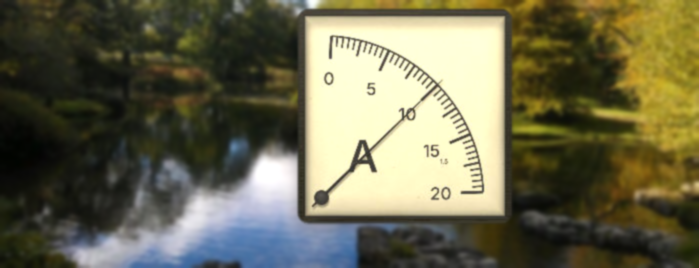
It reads **10** A
